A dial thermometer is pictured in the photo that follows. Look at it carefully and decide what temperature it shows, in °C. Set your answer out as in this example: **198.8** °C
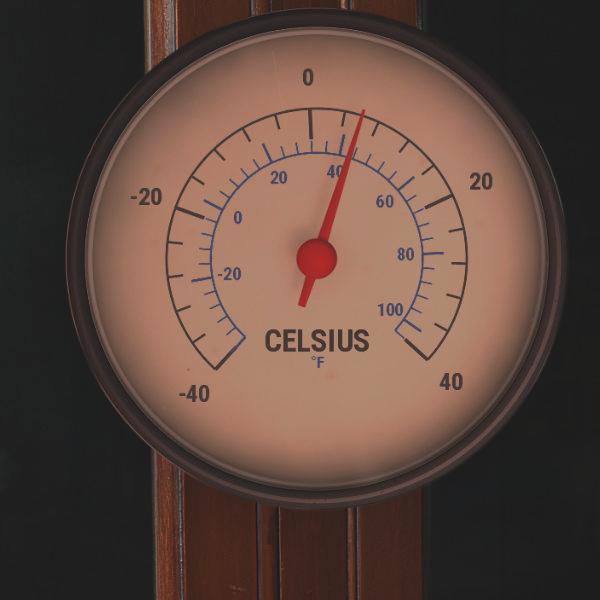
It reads **6** °C
